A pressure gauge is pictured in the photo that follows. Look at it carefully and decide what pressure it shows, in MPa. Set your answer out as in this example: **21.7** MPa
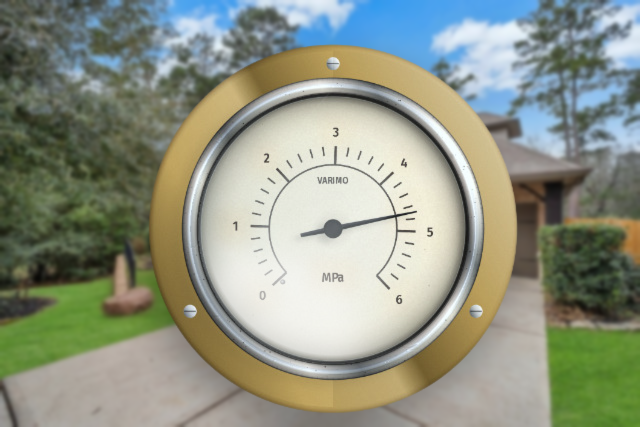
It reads **4.7** MPa
